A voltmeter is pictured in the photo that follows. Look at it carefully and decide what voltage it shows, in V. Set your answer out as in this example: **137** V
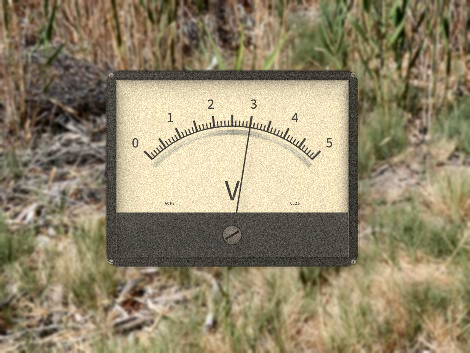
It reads **3** V
